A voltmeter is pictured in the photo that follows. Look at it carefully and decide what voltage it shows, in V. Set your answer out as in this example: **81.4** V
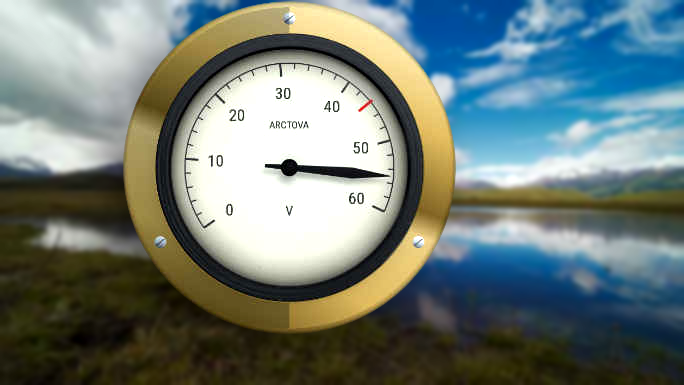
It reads **55** V
